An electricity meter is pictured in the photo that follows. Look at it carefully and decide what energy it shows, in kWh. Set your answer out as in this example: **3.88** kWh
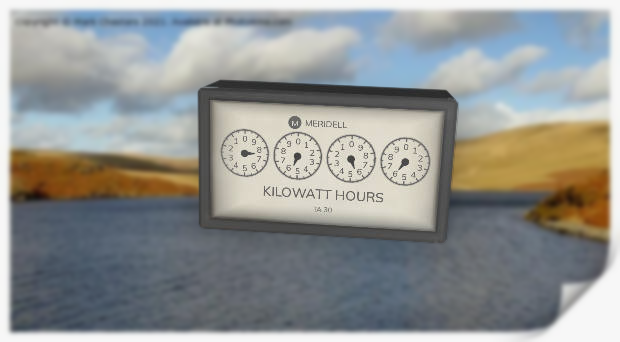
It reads **7556** kWh
